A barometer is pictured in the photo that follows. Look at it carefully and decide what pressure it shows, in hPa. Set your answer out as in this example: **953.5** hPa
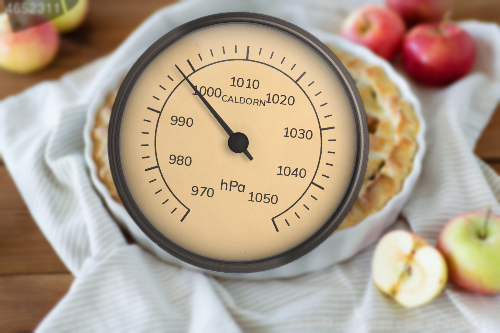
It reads **998** hPa
